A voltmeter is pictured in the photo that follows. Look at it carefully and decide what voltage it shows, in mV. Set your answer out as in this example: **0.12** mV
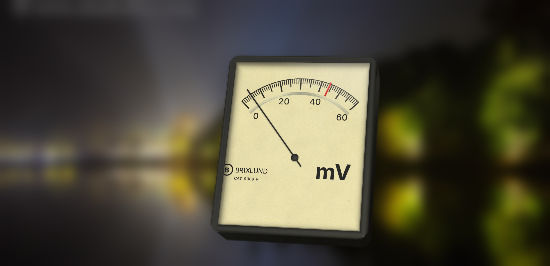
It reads **5** mV
